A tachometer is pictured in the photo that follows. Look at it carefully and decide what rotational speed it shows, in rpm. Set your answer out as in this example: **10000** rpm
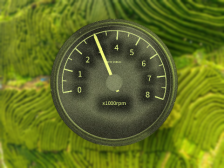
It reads **3000** rpm
